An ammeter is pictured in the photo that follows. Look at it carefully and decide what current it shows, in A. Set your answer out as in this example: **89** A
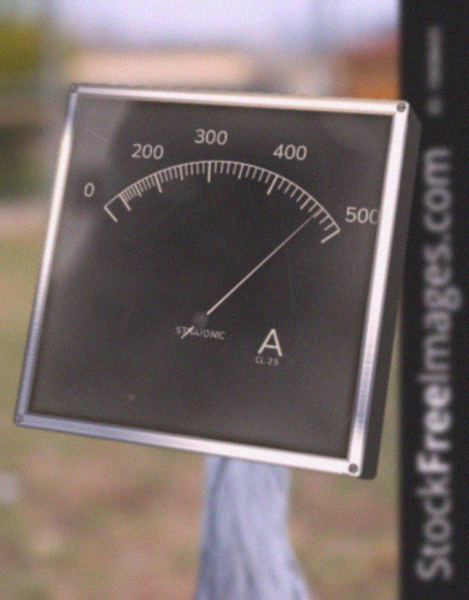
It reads **470** A
